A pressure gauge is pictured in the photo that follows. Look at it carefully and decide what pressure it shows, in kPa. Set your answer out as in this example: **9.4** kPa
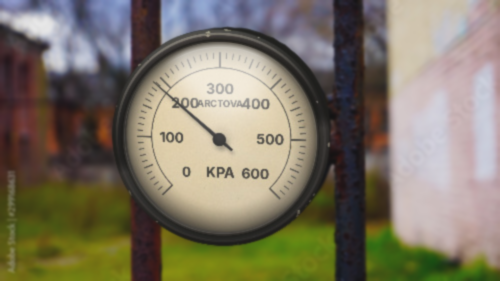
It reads **190** kPa
